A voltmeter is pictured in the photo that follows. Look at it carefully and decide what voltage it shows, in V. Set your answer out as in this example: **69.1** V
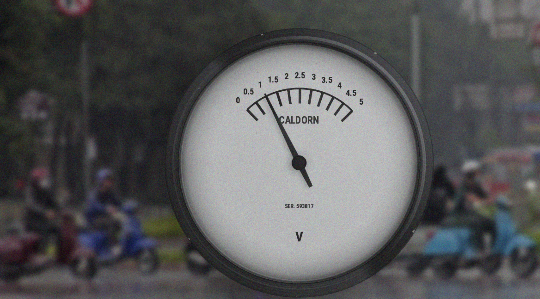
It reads **1** V
